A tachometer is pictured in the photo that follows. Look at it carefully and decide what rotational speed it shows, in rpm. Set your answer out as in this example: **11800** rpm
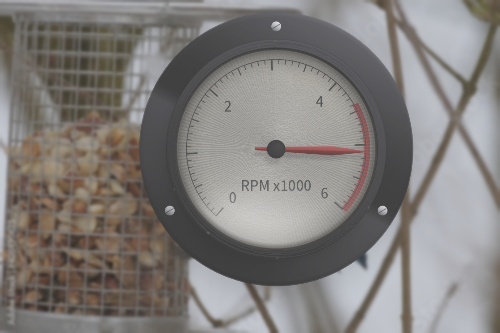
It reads **5100** rpm
